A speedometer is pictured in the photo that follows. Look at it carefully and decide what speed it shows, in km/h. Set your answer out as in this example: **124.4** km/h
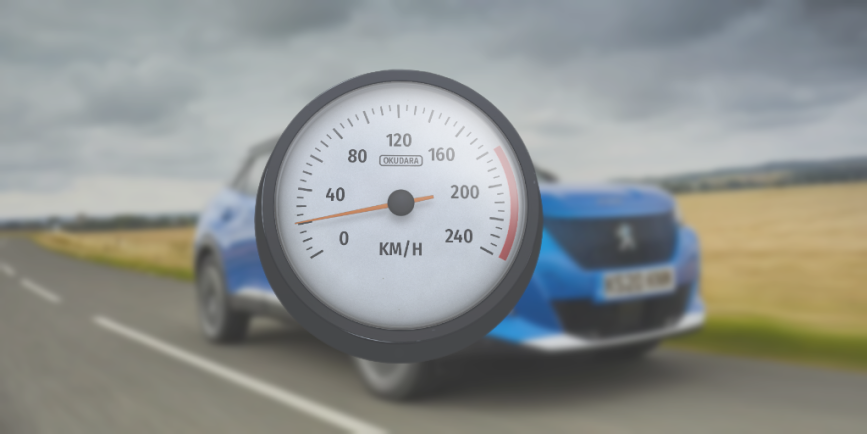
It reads **20** km/h
